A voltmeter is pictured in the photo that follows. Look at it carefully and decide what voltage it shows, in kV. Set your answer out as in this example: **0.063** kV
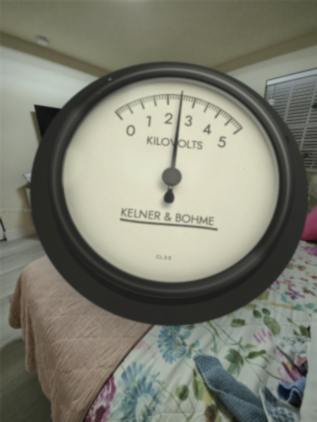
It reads **2.5** kV
